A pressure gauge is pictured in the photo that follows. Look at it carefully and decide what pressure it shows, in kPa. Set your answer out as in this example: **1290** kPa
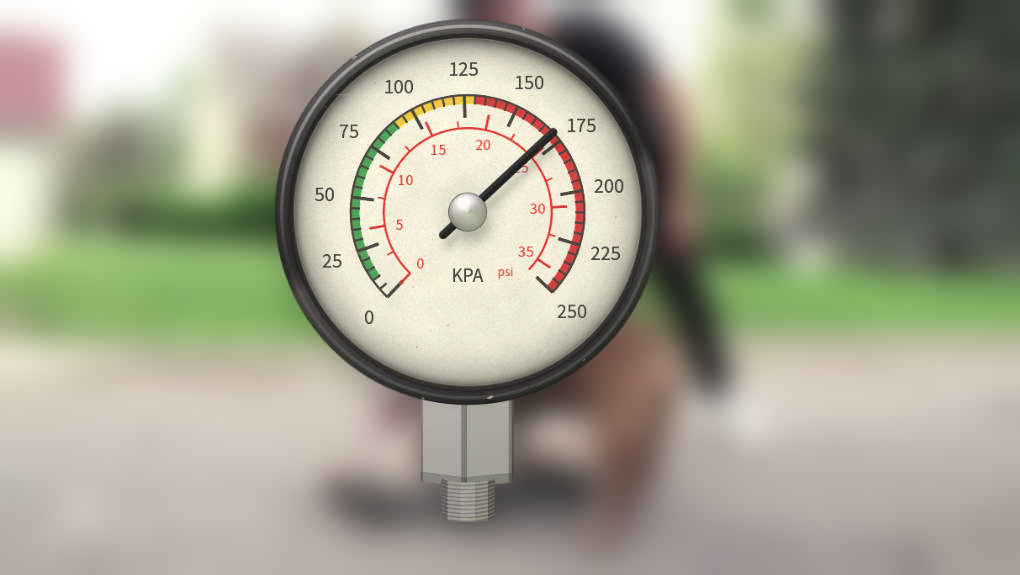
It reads **170** kPa
